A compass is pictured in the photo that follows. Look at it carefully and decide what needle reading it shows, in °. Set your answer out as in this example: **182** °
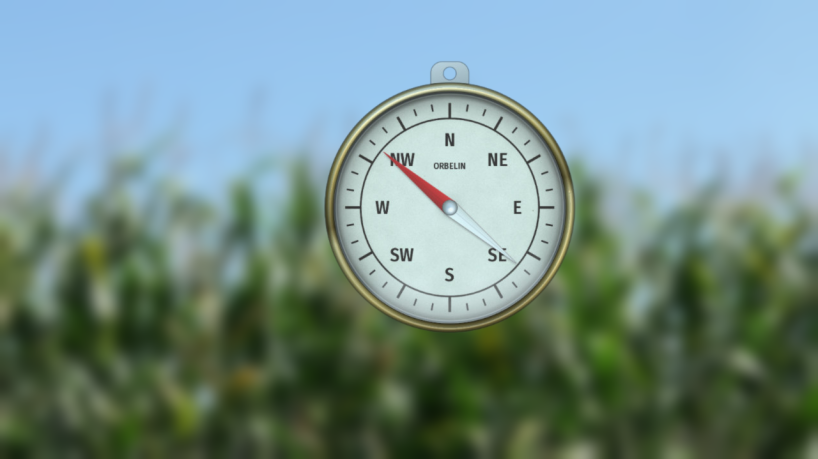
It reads **310** °
